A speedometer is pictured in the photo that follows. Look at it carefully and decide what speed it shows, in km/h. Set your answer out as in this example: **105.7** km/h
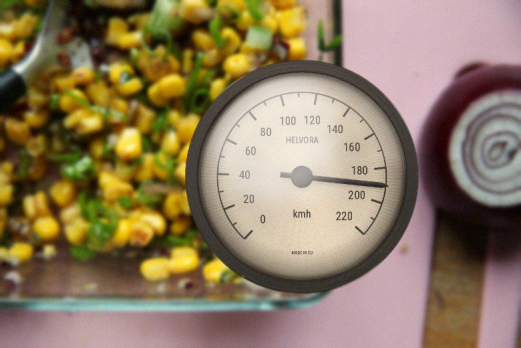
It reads **190** km/h
